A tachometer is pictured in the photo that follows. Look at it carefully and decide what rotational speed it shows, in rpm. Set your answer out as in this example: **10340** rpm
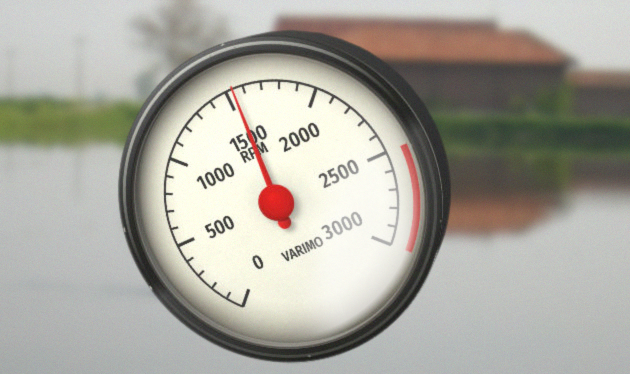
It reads **1550** rpm
